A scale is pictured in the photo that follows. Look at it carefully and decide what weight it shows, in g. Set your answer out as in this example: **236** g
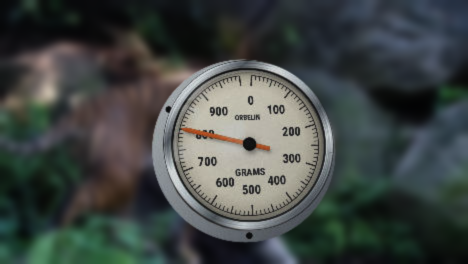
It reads **800** g
